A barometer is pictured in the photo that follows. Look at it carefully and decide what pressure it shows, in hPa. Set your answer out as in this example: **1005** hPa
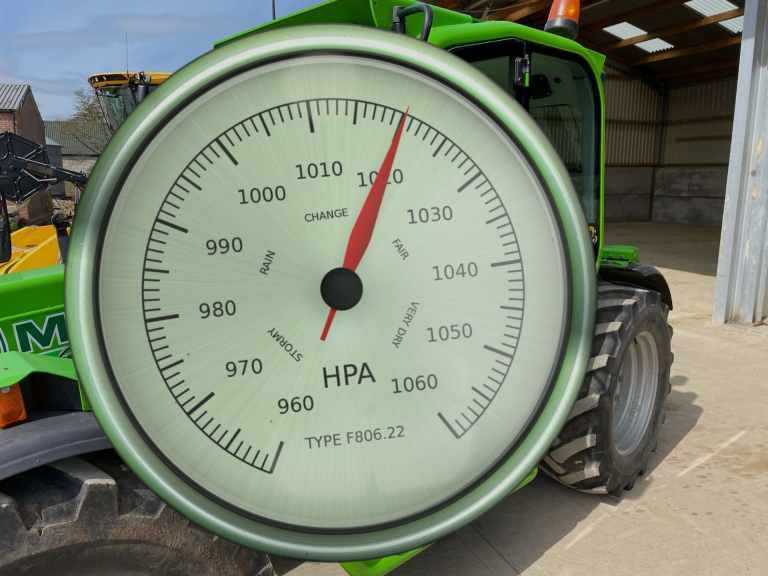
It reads **1020** hPa
